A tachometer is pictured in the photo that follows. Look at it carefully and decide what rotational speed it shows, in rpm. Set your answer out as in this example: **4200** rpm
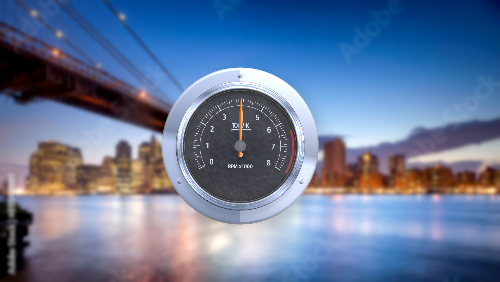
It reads **4000** rpm
